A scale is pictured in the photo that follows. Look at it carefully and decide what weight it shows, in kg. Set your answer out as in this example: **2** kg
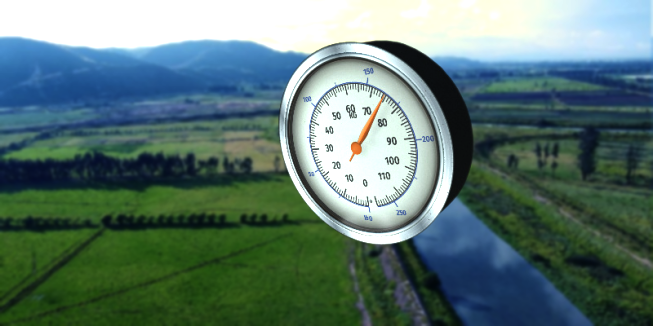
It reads **75** kg
